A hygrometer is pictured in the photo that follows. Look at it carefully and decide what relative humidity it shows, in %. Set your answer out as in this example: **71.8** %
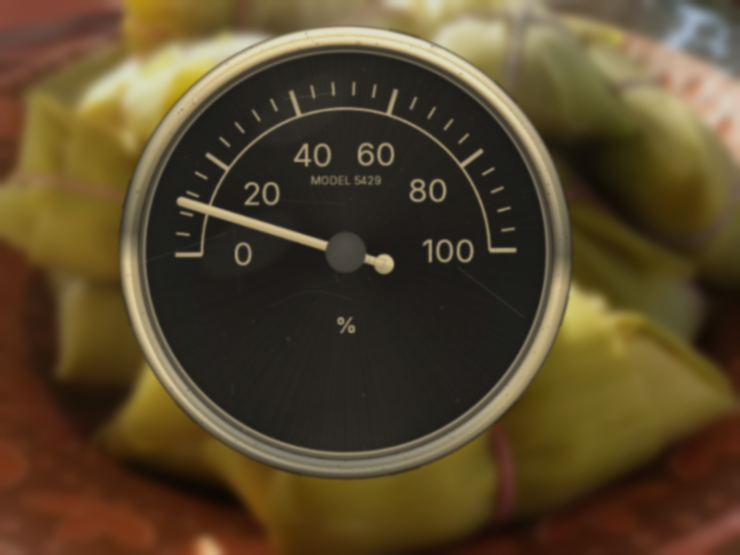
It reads **10** %
